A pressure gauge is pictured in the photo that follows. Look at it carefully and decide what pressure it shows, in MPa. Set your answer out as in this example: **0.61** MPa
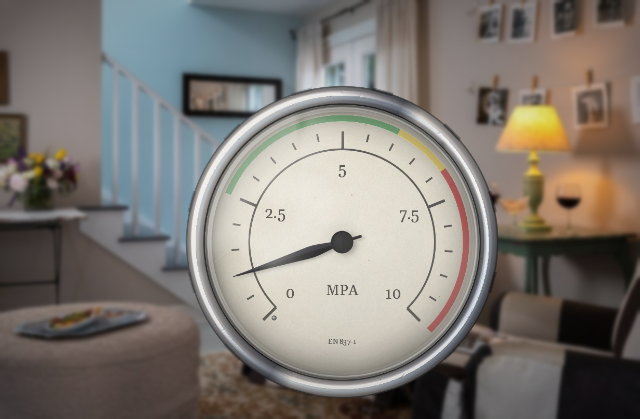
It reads **1** MPa
